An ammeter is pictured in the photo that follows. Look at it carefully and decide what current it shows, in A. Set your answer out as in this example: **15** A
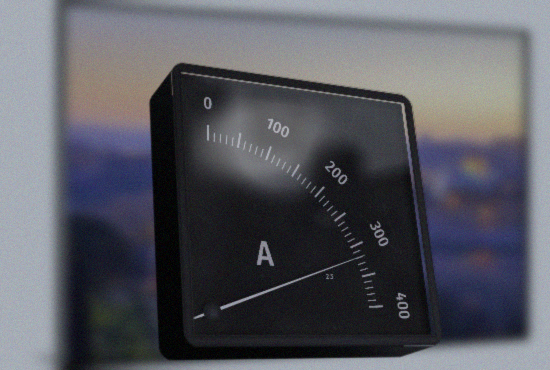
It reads **320** A
